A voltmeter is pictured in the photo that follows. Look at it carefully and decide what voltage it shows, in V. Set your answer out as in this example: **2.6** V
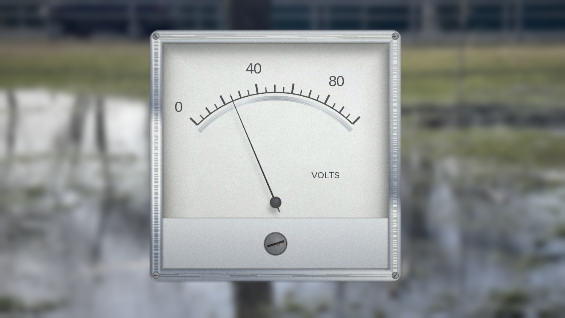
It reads **25** V
